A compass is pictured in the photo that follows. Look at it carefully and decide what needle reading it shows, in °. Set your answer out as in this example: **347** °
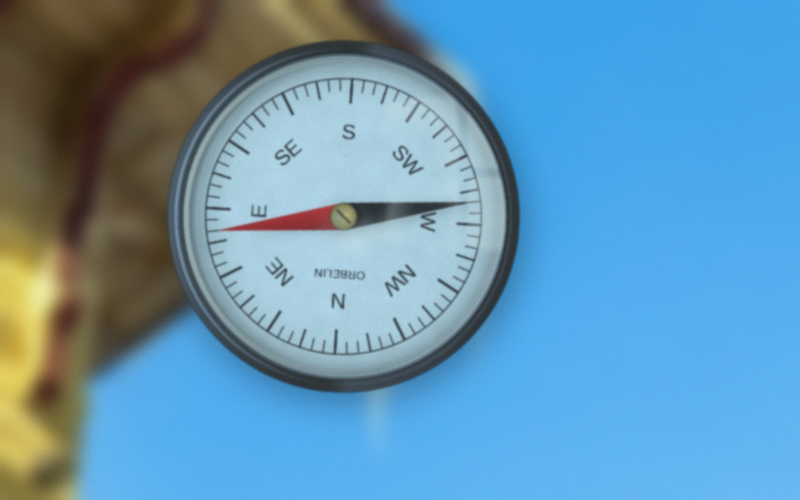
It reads **80** °
